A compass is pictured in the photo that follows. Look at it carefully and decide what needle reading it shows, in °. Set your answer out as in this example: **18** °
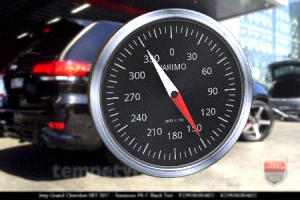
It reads **150** °
